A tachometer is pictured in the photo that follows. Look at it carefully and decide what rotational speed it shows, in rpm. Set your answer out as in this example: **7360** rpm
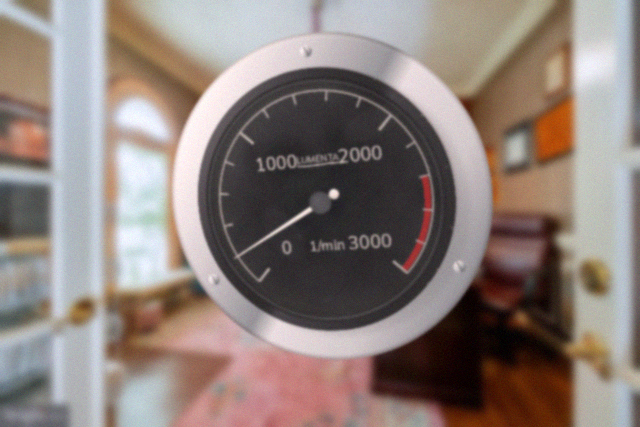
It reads **200** rpm
